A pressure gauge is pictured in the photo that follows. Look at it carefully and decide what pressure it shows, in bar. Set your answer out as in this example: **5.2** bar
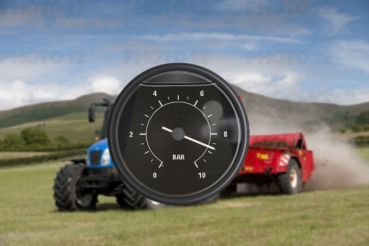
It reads **8.75** bar
